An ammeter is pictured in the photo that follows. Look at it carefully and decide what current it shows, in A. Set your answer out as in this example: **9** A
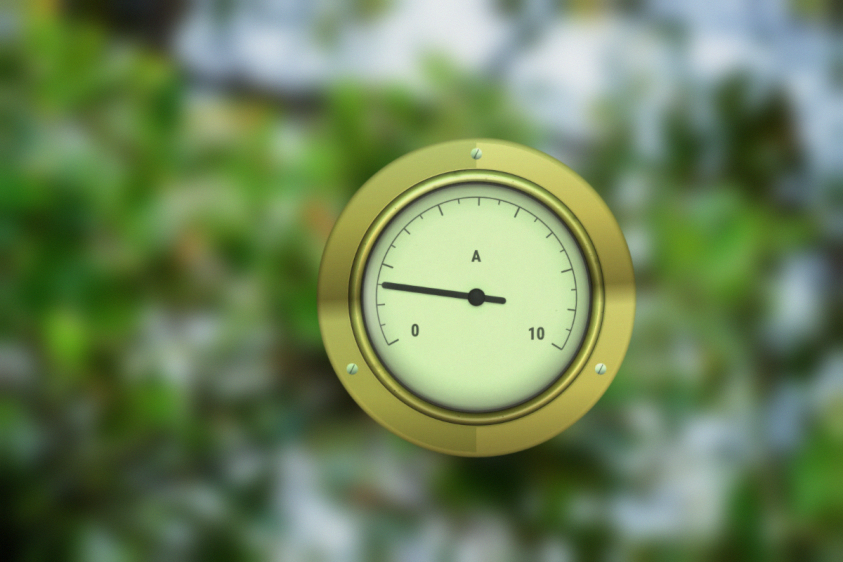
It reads **1.5** A
